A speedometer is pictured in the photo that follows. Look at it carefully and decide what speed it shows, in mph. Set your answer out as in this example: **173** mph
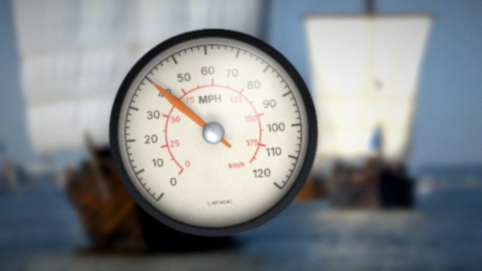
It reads **40** mph
